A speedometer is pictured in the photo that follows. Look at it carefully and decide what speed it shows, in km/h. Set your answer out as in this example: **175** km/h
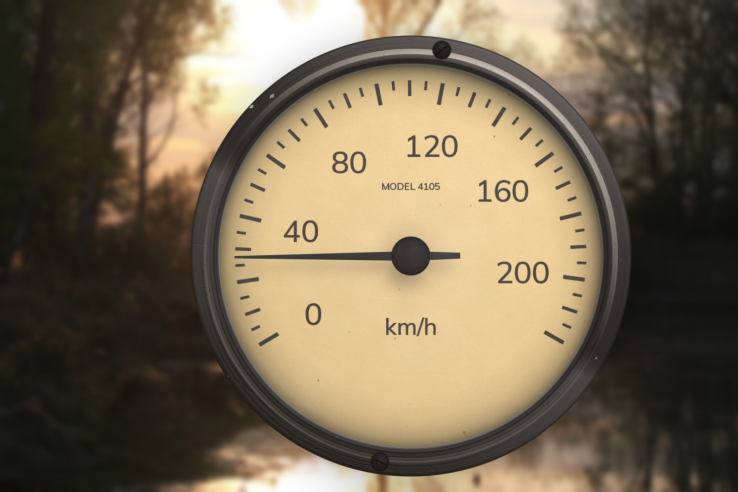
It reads **27.5** km/h
